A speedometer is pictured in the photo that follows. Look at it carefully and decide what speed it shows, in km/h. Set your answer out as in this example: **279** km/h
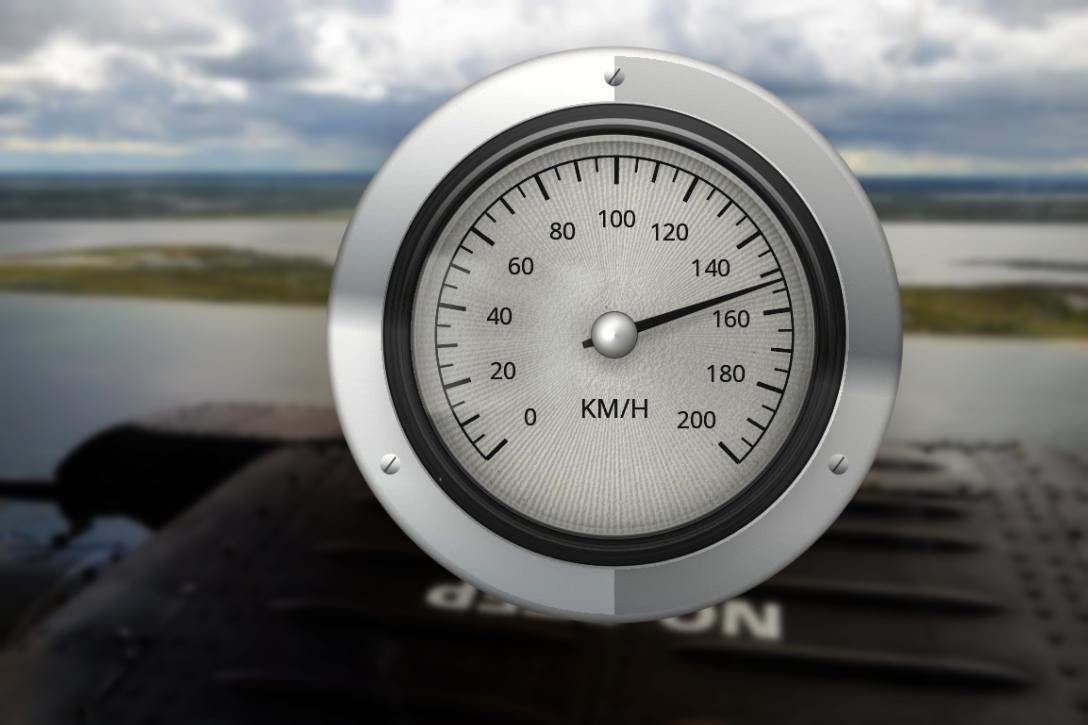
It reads **152.5** km/h
